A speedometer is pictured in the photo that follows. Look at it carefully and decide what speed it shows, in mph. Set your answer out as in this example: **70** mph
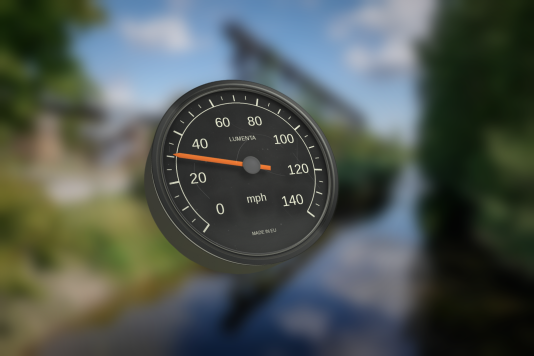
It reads **30** mph
